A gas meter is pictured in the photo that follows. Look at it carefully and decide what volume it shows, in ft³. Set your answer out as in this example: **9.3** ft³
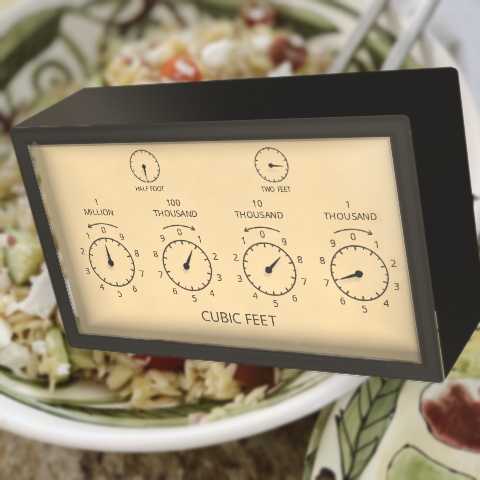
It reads **8700** ft³
